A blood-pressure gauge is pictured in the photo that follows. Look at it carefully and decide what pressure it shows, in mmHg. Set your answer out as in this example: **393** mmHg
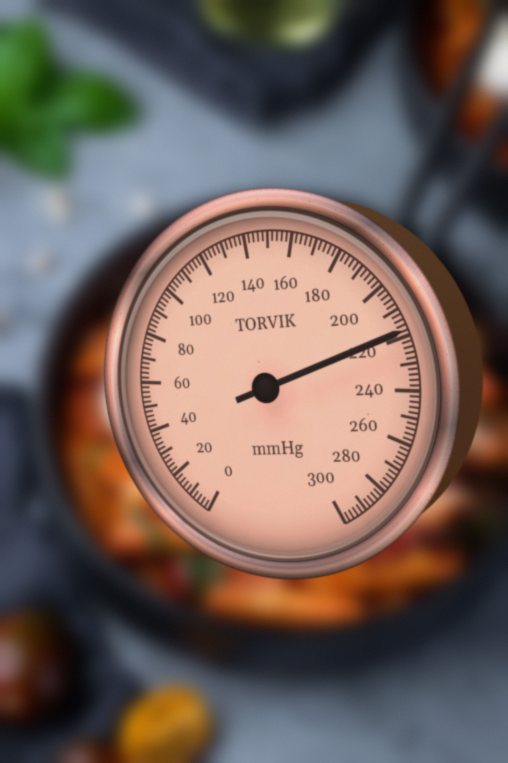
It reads **218** mmHg
